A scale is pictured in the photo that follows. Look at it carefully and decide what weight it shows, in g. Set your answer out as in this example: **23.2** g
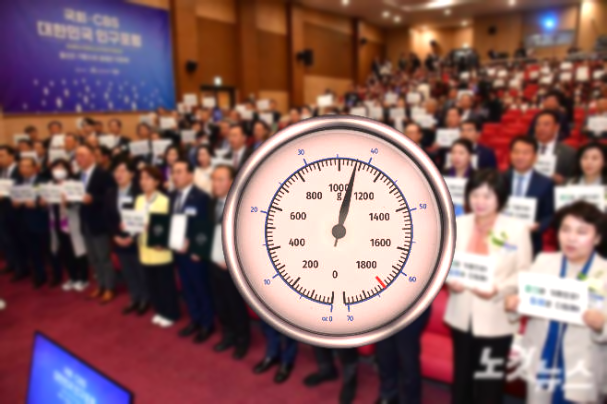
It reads **1080** g
